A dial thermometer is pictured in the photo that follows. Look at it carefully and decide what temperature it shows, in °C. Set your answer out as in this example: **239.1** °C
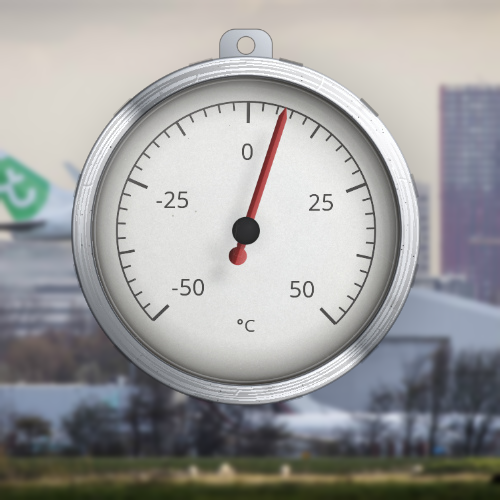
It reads **6.25** °C
